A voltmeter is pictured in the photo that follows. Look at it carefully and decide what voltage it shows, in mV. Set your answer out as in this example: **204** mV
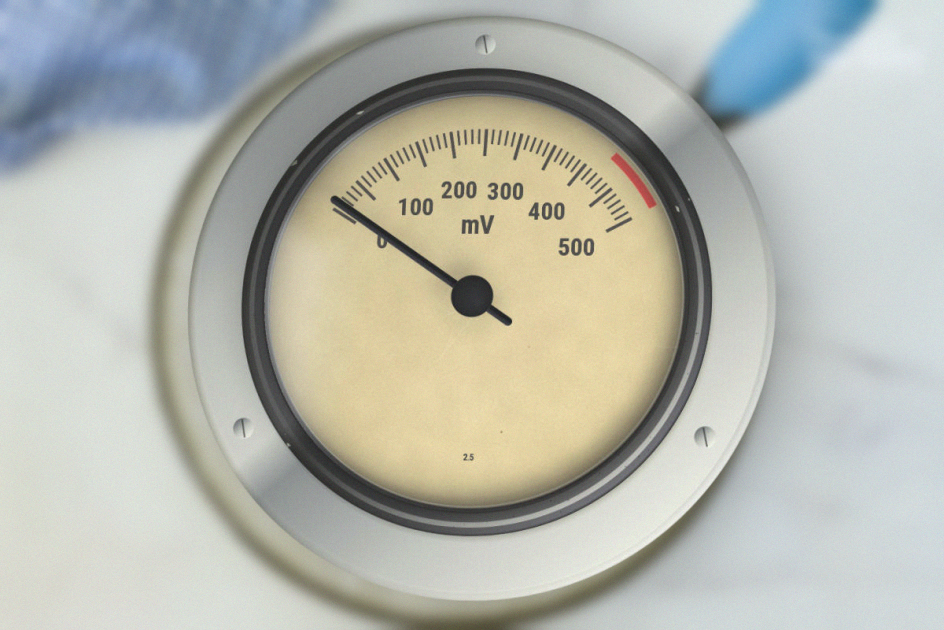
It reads **10** mV
